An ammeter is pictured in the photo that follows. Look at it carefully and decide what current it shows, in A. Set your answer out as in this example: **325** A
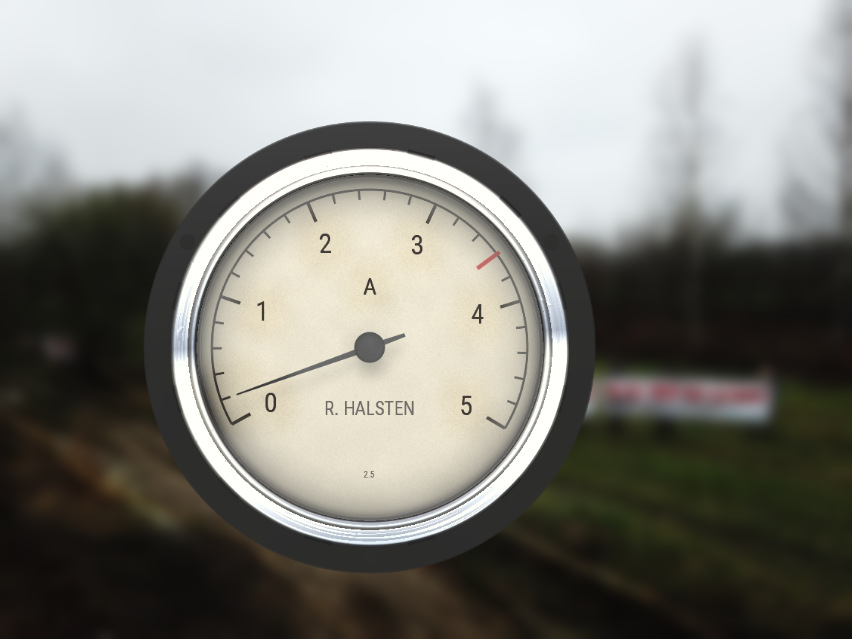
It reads **0.2** A
